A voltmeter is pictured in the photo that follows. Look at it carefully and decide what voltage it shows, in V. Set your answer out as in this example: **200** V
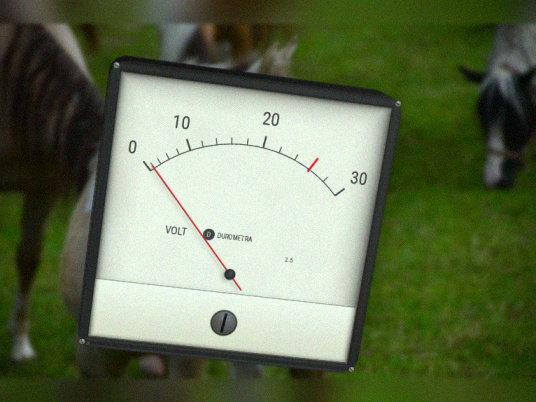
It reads **2** V
